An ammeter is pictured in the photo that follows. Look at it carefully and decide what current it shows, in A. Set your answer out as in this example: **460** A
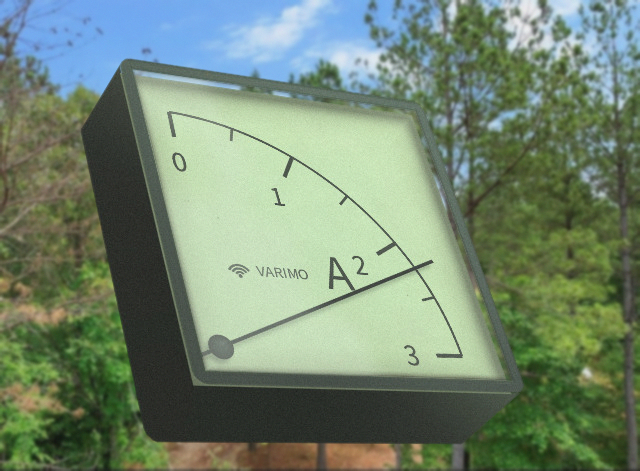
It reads **2.25** A
